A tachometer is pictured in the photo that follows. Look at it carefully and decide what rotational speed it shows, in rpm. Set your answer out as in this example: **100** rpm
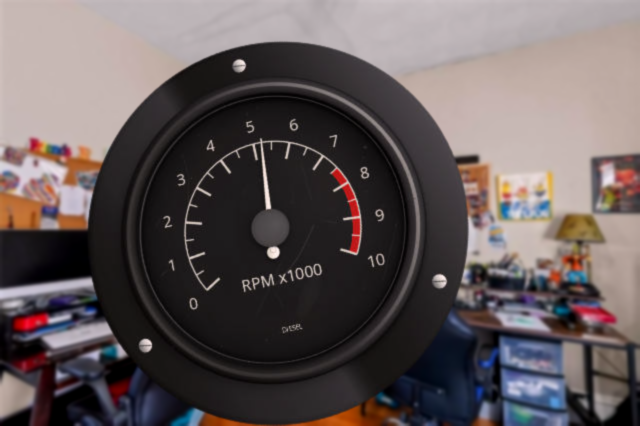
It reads **5250** rpm
